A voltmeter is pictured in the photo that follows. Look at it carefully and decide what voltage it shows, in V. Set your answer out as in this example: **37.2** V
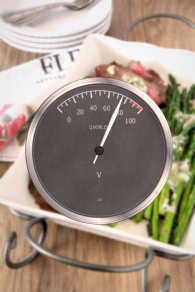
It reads **75** V
